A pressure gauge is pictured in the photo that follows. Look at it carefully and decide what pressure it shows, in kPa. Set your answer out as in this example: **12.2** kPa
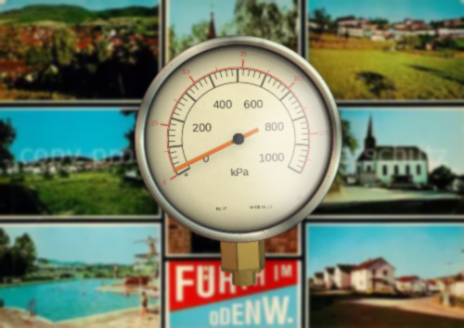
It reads **20** kPa
